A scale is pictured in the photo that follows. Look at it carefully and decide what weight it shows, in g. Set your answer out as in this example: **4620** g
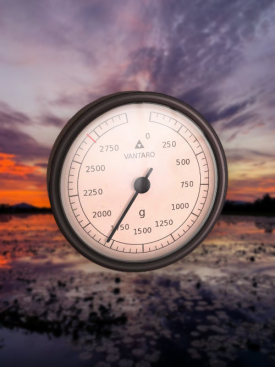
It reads **1800** g
